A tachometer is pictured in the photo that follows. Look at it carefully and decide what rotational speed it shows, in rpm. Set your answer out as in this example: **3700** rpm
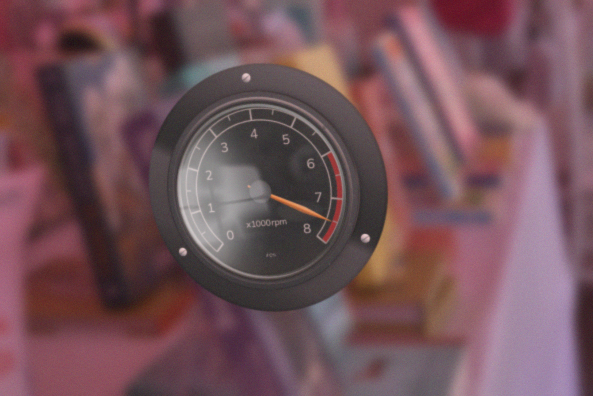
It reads **7500** rpm
